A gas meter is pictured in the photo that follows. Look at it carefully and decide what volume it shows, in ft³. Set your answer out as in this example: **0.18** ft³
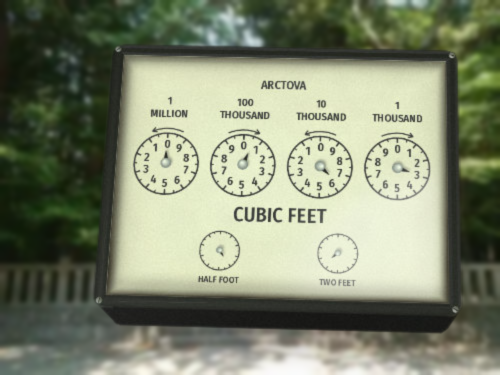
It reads **6300** ft³
